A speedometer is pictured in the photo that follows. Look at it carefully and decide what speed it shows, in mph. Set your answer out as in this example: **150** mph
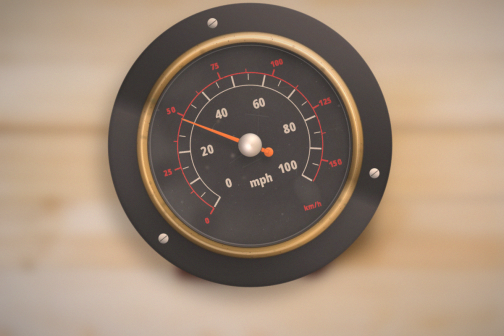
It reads **30** mph
